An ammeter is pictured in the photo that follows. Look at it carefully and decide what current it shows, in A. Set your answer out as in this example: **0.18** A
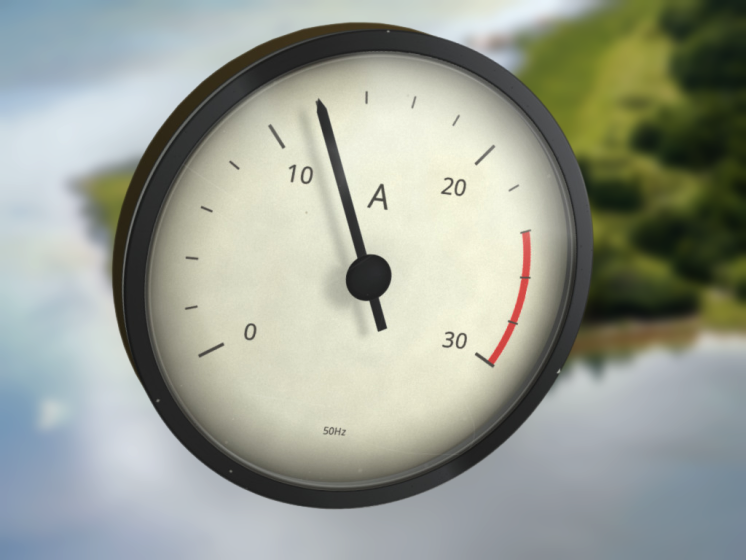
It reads **12** A
